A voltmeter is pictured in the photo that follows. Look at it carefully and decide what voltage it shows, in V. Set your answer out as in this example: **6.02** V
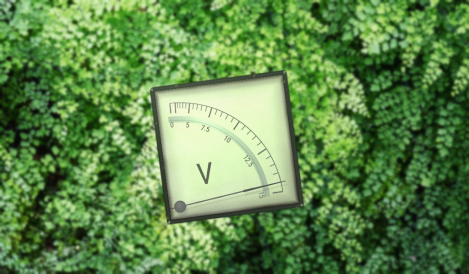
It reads **14.5** V
